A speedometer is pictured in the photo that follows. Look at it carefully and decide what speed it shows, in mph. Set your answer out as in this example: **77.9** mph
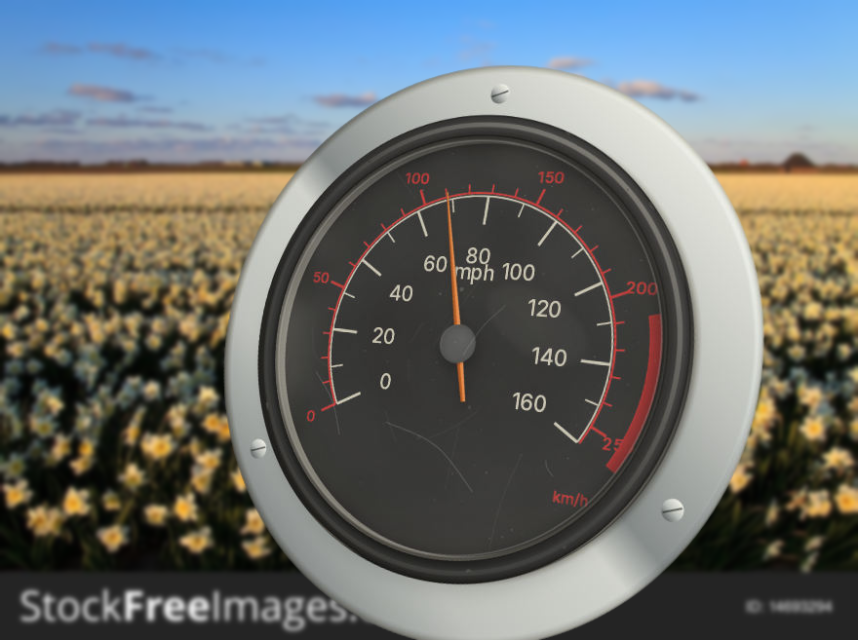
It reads **70** mph
